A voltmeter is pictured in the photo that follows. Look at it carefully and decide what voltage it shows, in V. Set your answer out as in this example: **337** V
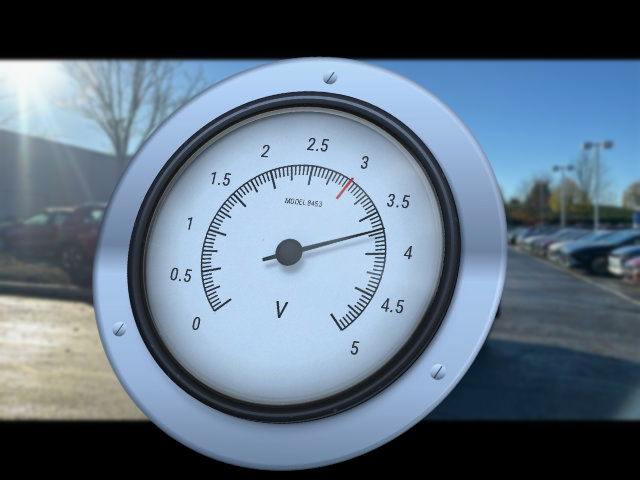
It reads **3.75** V
